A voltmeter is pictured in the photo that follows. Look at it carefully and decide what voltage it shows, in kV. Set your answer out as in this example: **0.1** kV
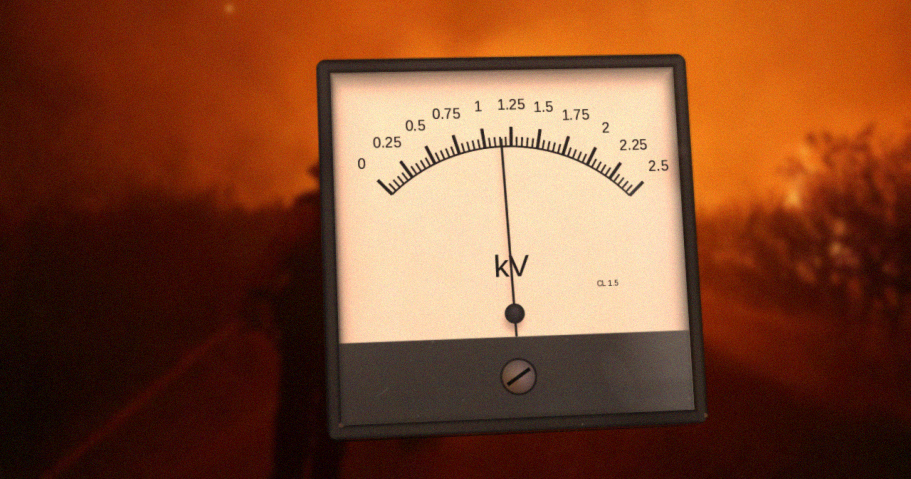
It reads **1.15** kV
